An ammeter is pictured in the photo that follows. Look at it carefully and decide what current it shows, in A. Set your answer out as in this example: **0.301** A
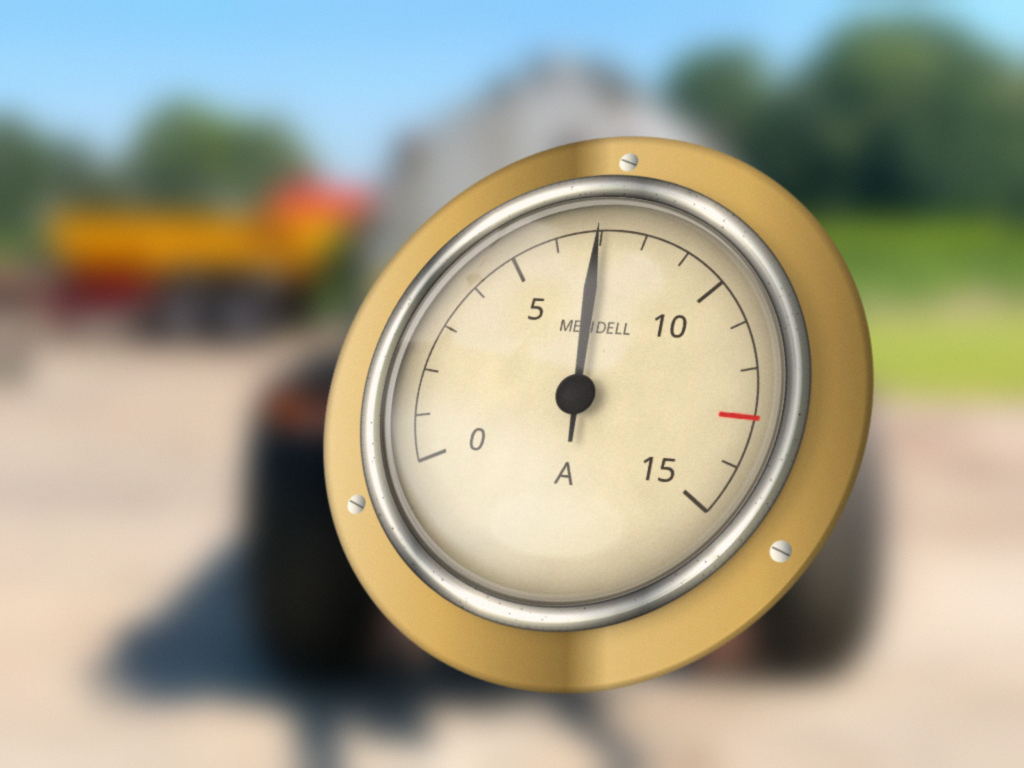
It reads **7** A
